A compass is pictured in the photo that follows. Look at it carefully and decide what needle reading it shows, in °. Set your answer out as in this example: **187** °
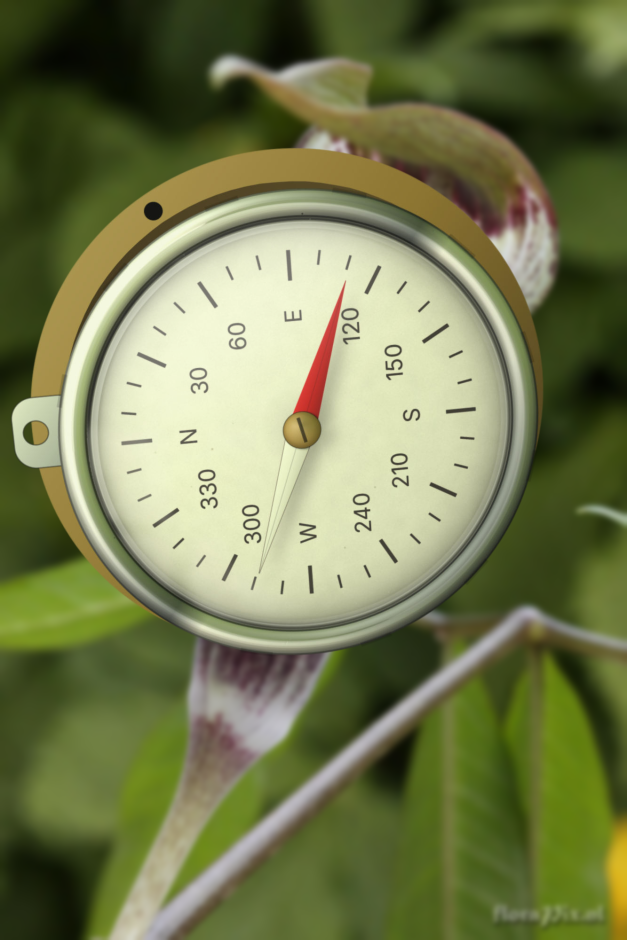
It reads **110** °
